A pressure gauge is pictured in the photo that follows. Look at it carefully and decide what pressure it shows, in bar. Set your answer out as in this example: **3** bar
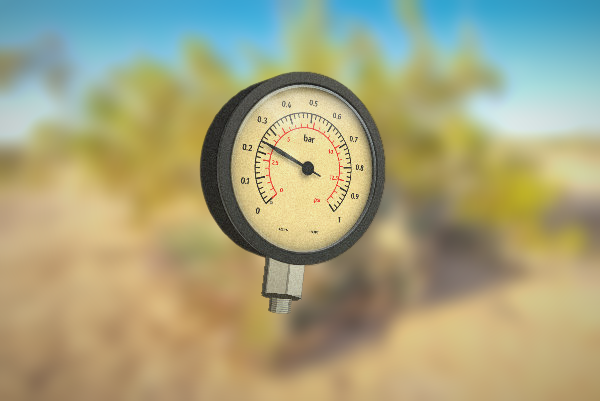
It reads **0.24** bar
